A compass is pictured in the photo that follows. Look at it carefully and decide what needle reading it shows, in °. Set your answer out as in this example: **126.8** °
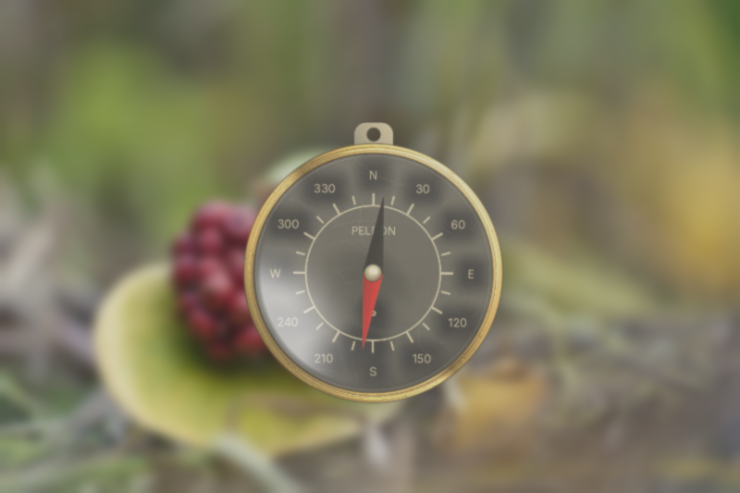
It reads **187.5** °
